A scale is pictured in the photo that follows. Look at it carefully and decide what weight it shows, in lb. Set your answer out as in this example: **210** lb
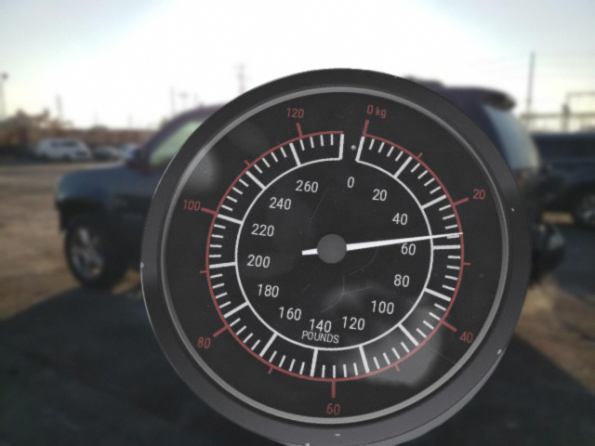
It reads **56** lb
